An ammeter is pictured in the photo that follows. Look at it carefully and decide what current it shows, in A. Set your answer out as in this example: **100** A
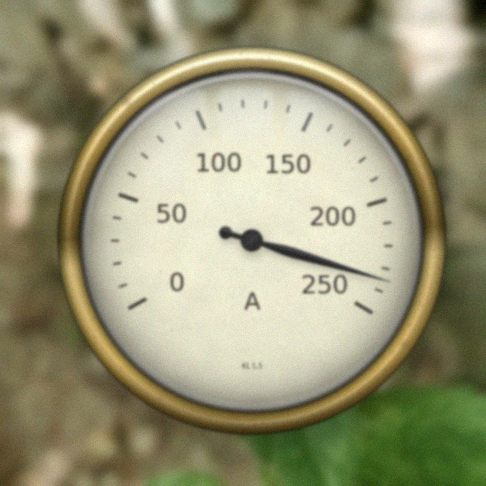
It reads **235** A
